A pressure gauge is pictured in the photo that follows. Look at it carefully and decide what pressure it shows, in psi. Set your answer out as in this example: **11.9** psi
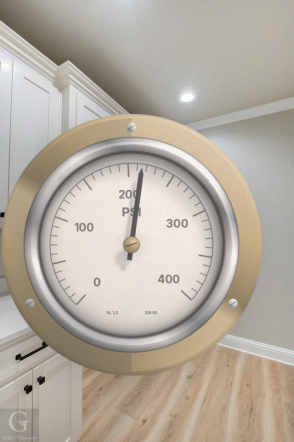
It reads **215** psi
